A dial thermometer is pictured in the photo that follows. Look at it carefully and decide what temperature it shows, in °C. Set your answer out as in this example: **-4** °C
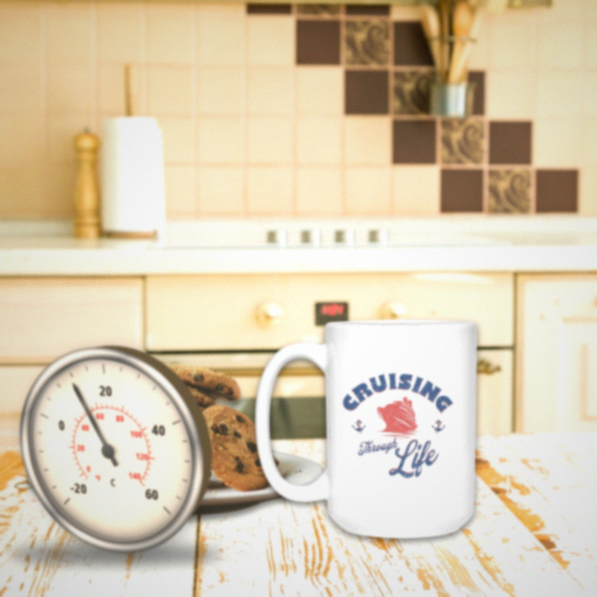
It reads **12** °C
